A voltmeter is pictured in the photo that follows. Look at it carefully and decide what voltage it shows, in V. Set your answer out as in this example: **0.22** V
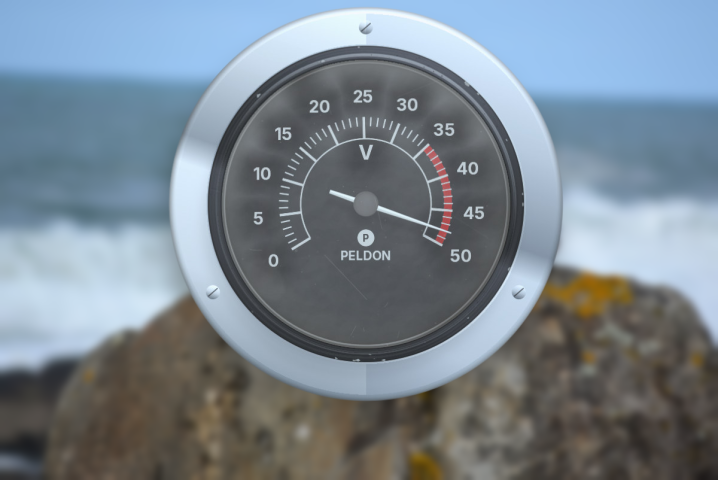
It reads **48** V
